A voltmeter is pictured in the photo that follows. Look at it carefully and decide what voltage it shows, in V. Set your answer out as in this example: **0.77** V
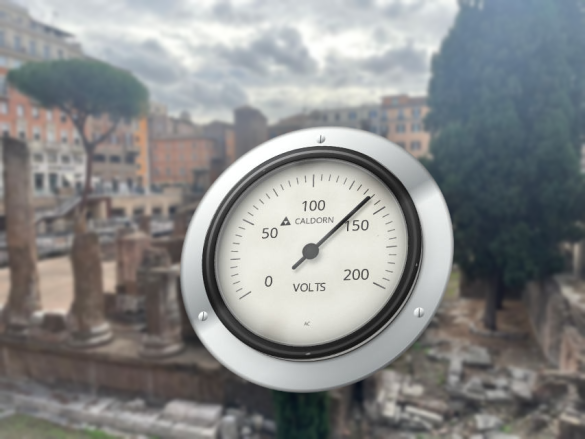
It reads **140** V
